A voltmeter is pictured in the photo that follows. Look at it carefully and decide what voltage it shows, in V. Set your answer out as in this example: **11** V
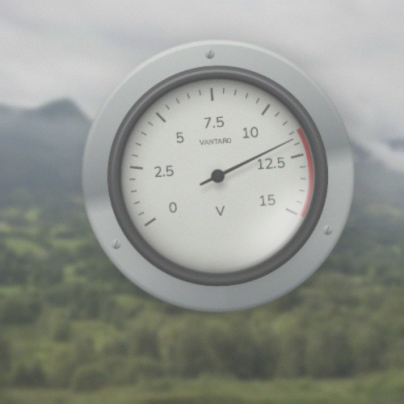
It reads **11.75** V
